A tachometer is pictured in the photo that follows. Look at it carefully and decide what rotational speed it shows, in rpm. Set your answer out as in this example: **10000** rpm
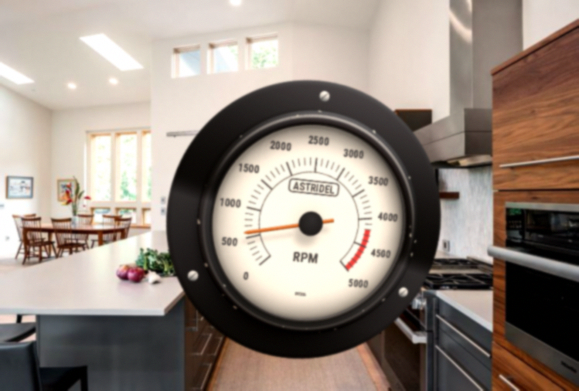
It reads **600** rpm
